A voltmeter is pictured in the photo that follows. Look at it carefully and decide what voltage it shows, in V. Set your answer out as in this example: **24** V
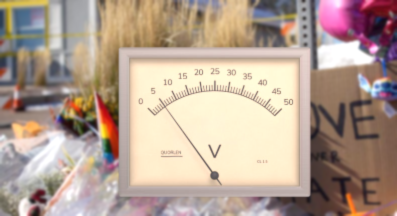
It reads **5** V
